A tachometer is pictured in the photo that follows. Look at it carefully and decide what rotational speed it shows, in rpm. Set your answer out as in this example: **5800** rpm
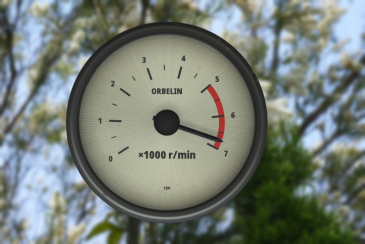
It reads **6750** rpm
